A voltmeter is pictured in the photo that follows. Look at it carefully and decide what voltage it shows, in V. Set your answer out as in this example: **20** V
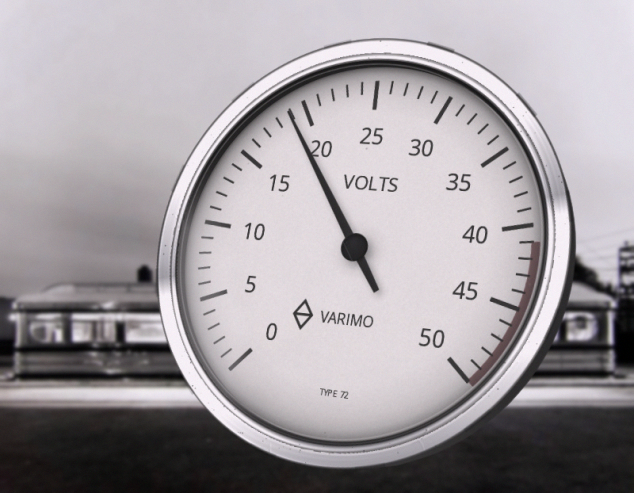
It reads **19** V
